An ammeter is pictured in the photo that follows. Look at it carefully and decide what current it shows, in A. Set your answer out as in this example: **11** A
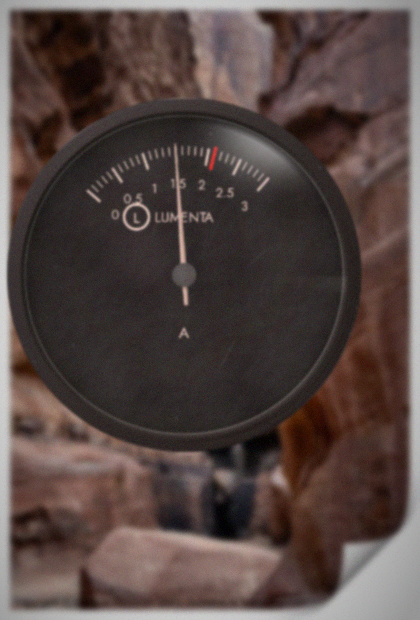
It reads **1.5** A
